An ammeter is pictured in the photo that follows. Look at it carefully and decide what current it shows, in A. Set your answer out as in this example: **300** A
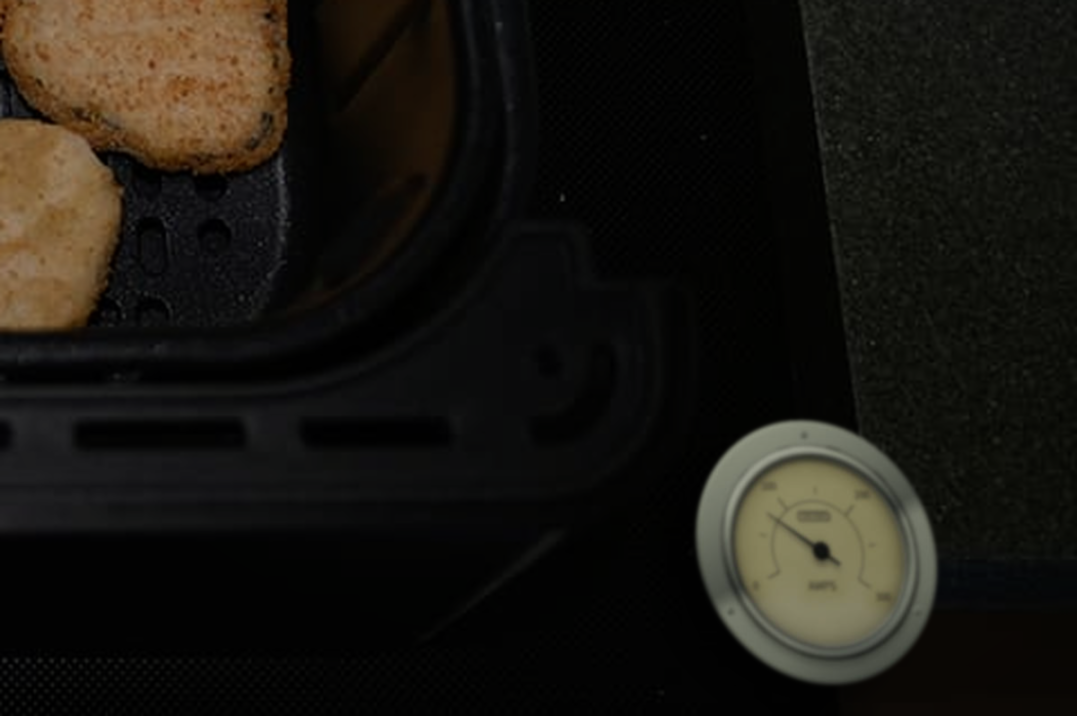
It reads **75** A
